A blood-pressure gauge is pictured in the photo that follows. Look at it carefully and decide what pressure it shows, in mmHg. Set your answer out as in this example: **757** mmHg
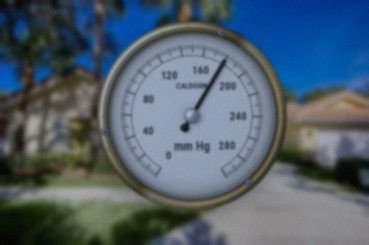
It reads **180** mmHg
